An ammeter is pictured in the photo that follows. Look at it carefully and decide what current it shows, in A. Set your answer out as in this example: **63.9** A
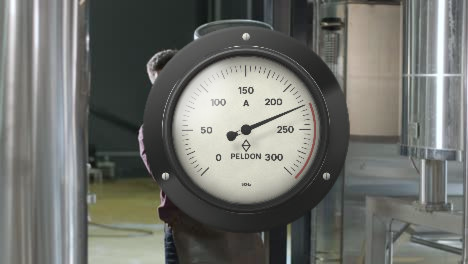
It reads **225** A
